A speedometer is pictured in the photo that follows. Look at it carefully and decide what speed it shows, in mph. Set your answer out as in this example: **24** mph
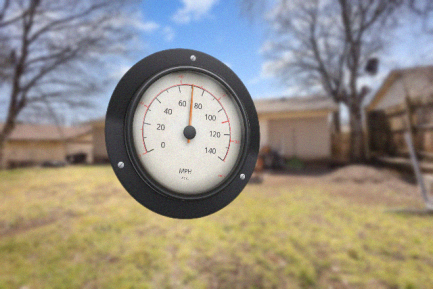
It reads **70** mph
